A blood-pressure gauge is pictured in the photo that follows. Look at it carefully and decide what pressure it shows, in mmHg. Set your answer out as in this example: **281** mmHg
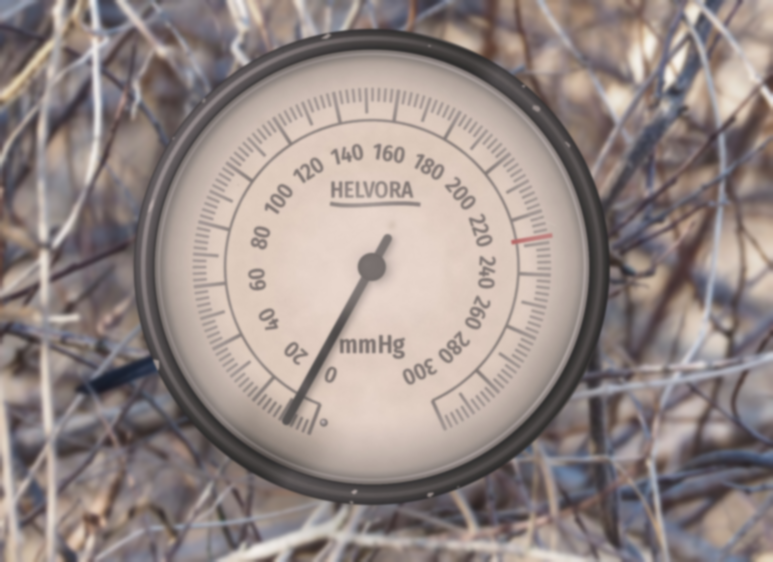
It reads **8** mmHg
